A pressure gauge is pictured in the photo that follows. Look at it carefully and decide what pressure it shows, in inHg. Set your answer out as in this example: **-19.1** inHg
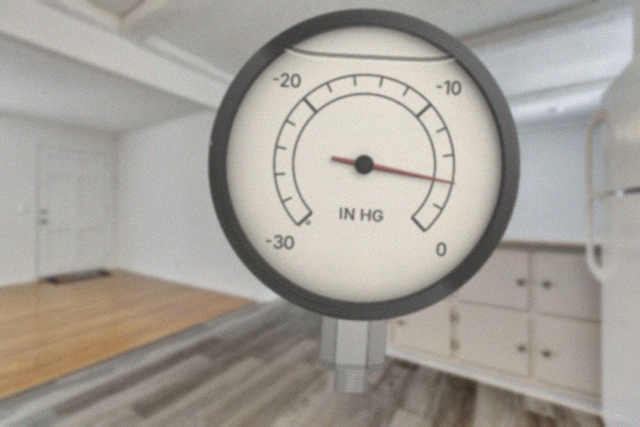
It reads **-4** inHg
